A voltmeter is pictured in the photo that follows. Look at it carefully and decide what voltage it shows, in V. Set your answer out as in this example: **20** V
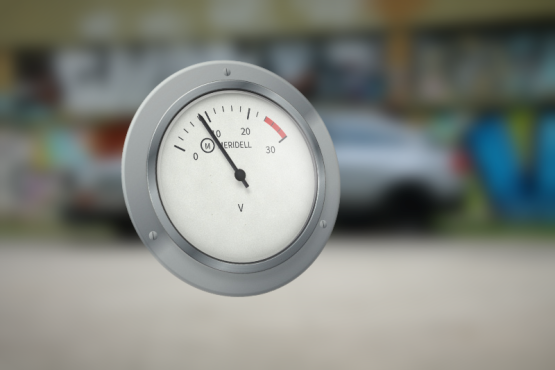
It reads **8** V
